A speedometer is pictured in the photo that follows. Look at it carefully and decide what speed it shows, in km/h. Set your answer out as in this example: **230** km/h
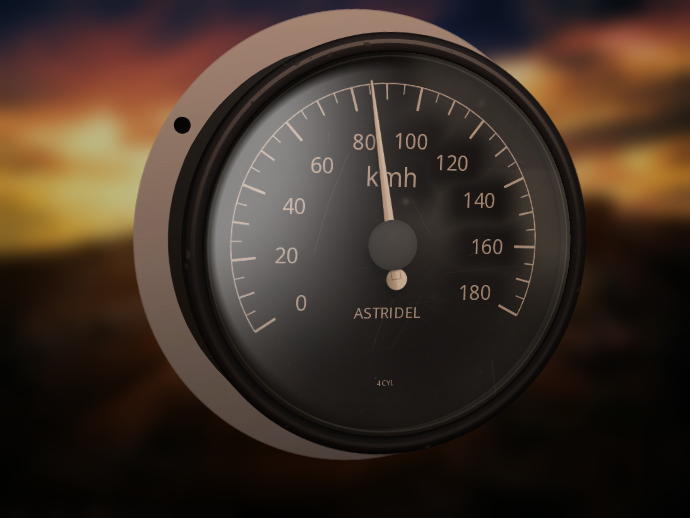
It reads **85** km/h
